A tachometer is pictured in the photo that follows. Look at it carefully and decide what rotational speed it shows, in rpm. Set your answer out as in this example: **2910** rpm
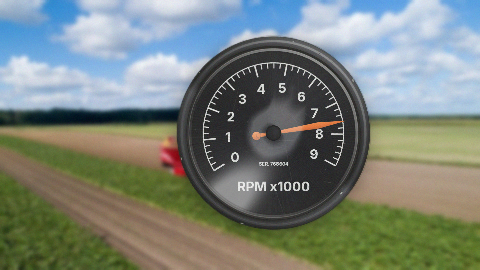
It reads **7600** rpm
